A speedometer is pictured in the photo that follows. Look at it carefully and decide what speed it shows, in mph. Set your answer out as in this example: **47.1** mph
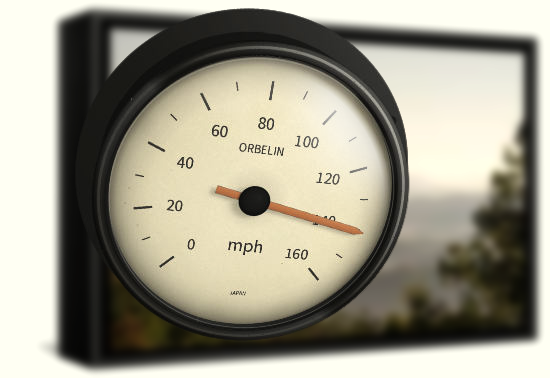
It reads **140** mph
